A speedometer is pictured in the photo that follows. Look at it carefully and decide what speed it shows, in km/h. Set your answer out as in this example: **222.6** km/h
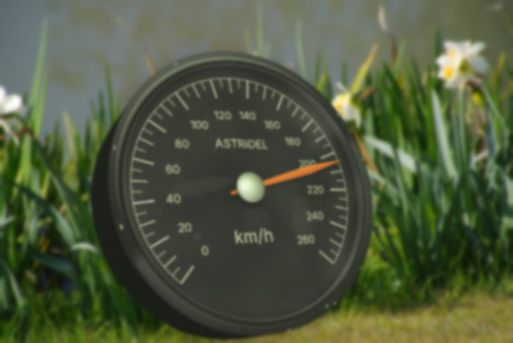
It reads **205** km/h
